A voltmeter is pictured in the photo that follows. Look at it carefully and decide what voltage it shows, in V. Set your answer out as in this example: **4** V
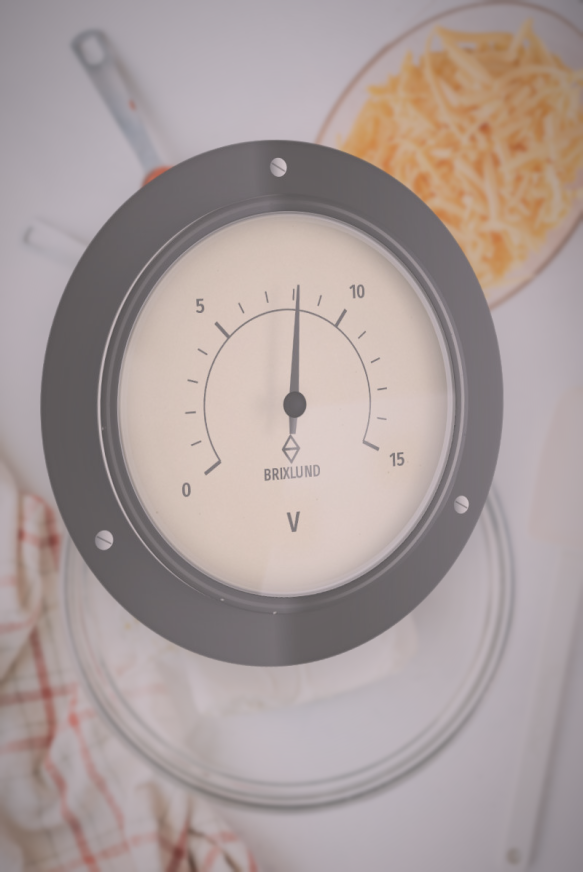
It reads **8** V
